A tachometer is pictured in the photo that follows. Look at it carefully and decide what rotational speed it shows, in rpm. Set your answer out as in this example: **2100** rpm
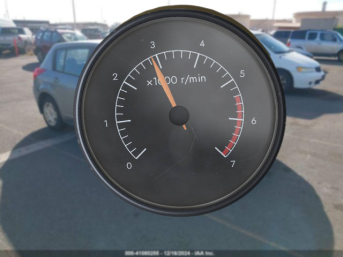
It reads **2900** rpm
